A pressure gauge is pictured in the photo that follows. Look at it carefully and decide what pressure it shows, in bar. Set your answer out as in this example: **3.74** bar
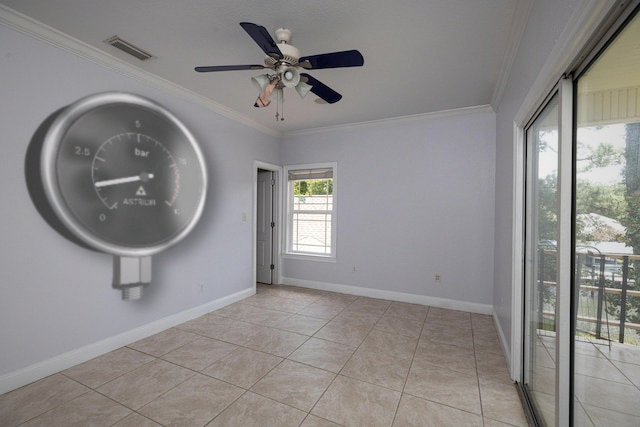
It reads **1.25** bar
